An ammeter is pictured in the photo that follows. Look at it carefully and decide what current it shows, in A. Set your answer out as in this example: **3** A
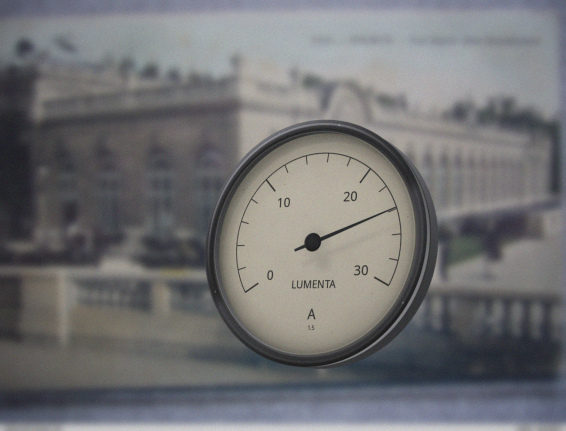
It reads **24** A
